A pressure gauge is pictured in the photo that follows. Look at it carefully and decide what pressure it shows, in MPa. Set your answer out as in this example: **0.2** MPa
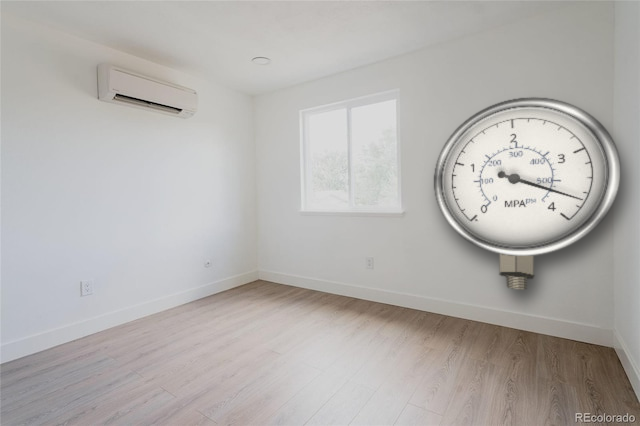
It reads **3.7** MPa
